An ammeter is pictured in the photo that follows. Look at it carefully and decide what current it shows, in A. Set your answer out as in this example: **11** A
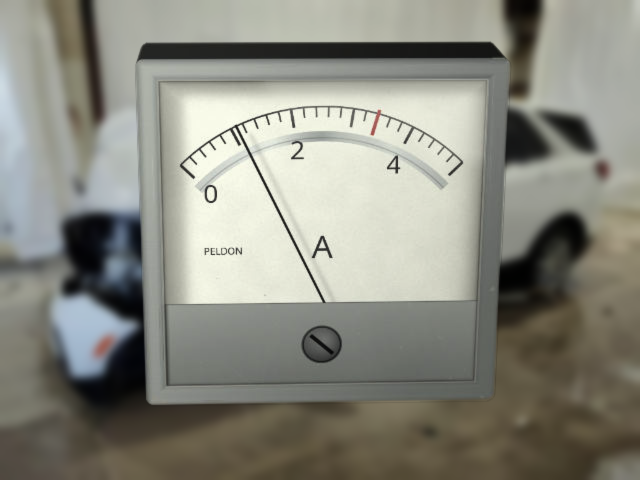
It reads **1.1** A
